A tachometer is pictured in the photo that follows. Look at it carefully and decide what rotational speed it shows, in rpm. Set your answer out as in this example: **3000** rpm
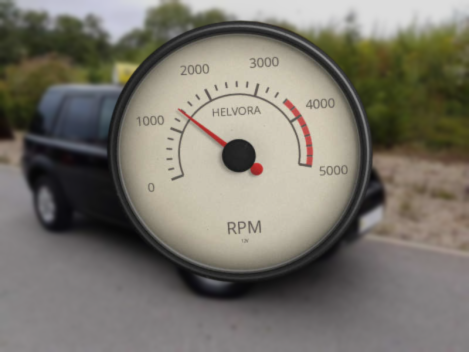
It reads **1400** rpm
